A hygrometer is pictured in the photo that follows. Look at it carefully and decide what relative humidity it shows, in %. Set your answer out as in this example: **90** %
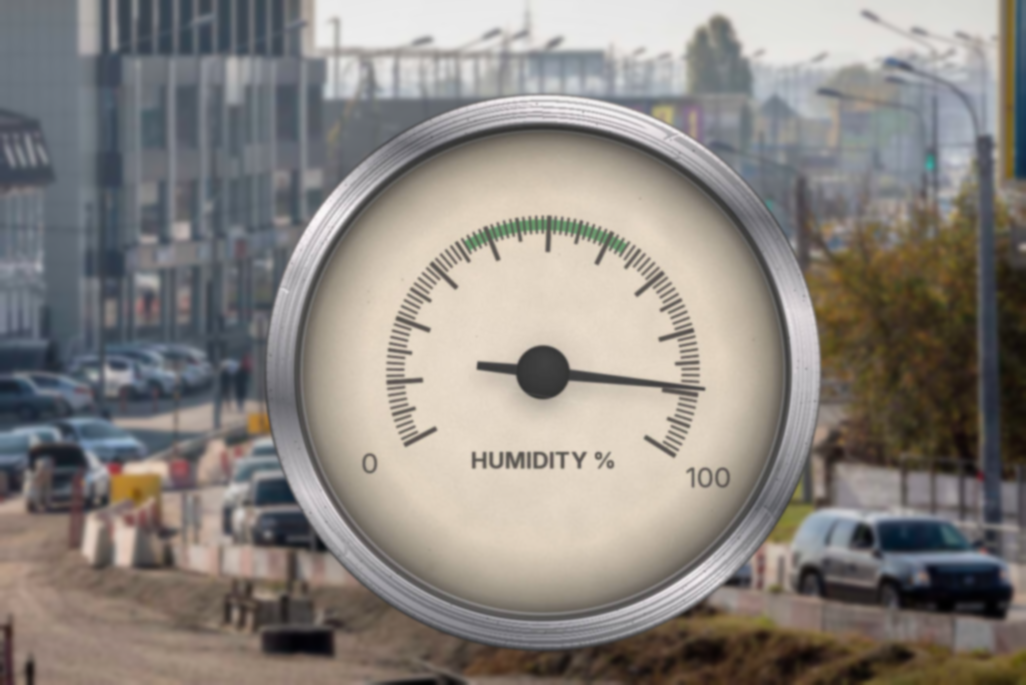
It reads **89** %
